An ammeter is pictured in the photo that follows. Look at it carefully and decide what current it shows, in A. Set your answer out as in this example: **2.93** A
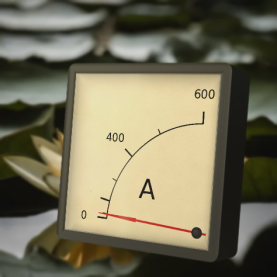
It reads **100** A
